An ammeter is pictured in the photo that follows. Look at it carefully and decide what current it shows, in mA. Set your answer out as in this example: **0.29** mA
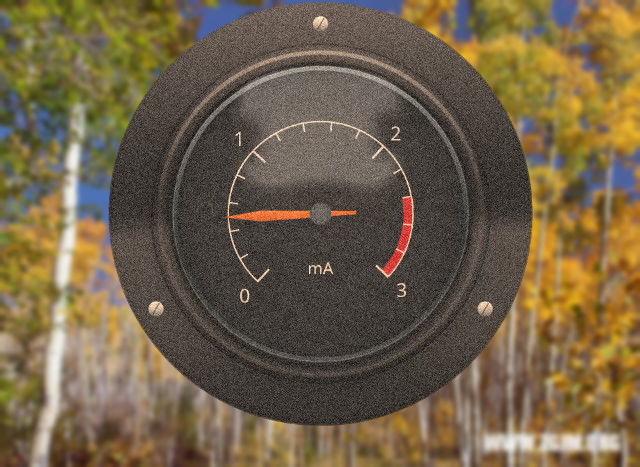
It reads **0.5** mA
